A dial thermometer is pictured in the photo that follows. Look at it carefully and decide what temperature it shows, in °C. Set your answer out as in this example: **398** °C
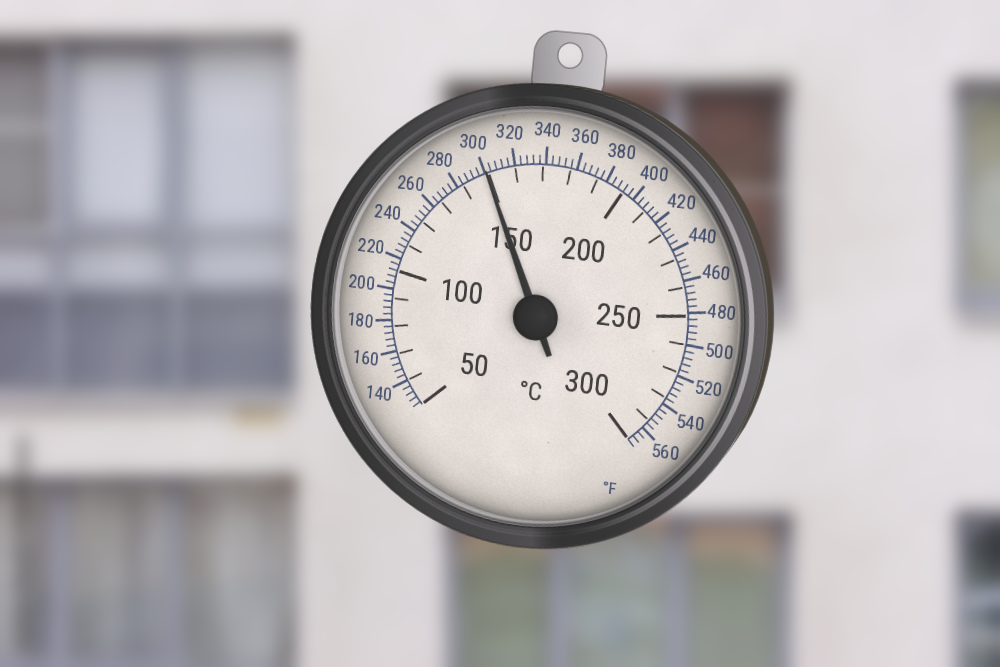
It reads **150** °C
